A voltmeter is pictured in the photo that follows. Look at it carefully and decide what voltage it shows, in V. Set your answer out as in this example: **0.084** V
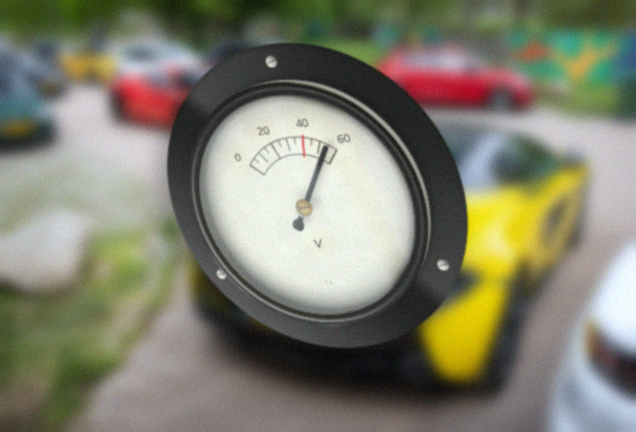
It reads **55** V
